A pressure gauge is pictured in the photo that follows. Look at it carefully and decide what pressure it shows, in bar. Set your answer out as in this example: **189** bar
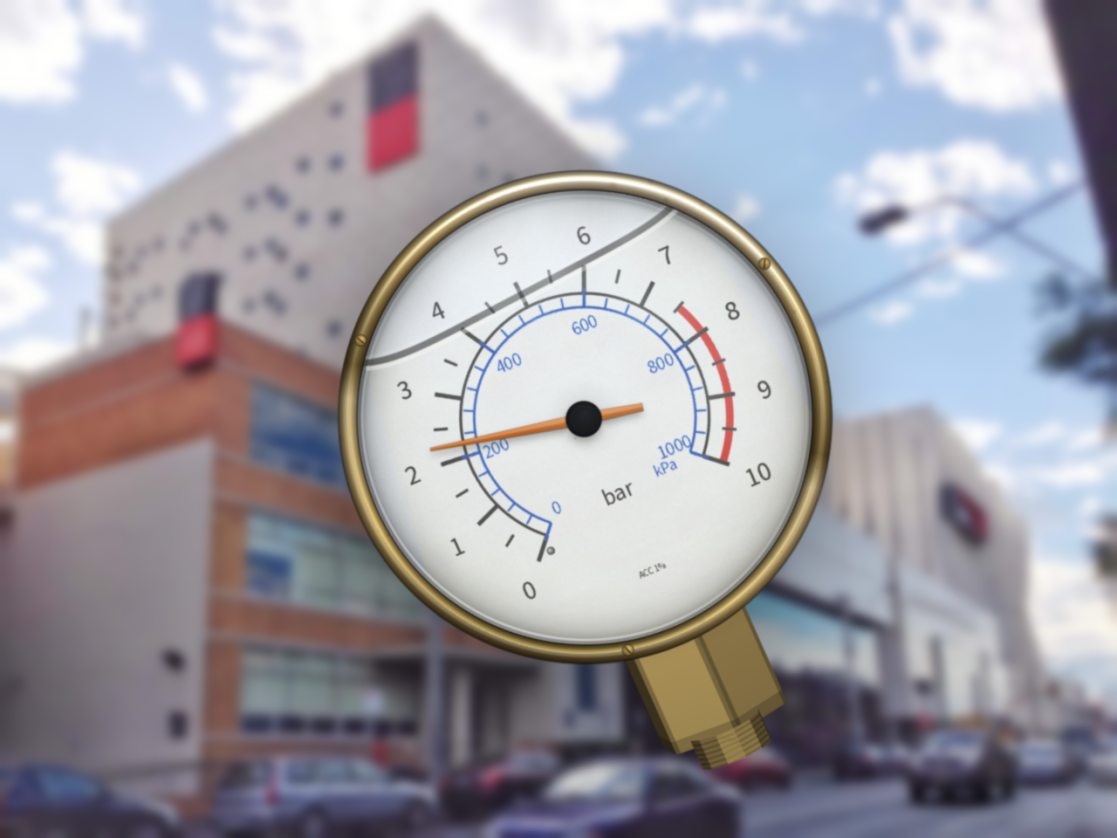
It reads **2.25** bar
